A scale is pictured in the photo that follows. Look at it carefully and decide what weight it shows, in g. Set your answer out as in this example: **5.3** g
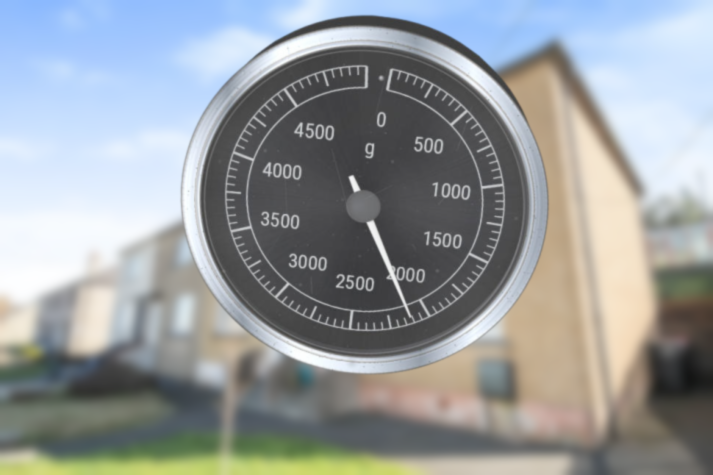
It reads **2100** g
